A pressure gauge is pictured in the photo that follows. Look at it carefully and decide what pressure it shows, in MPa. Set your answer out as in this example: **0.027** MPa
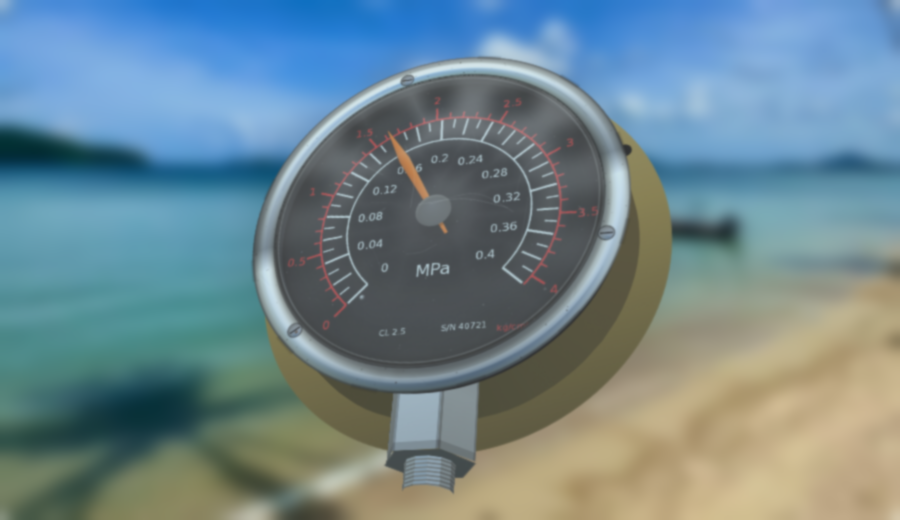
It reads **0.16** MPa
